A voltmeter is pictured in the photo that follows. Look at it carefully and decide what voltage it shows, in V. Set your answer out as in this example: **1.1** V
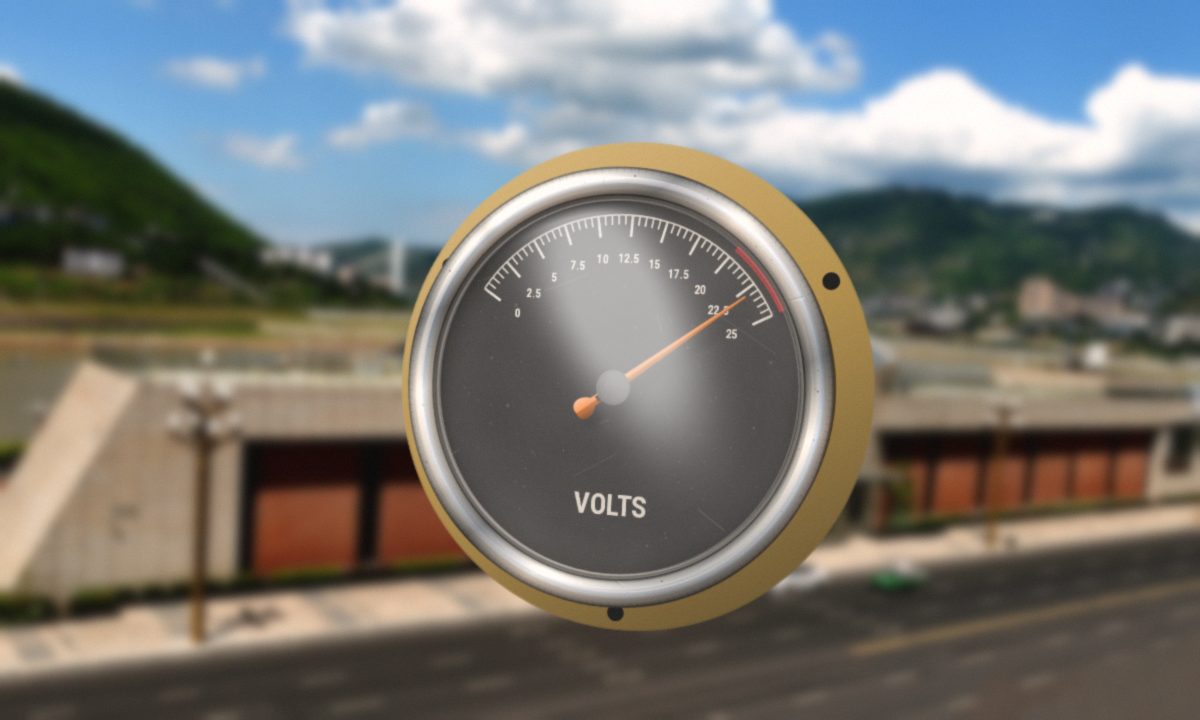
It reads **23** V
